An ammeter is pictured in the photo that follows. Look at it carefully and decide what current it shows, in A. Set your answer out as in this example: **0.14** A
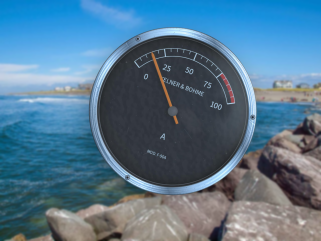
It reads **15** A
